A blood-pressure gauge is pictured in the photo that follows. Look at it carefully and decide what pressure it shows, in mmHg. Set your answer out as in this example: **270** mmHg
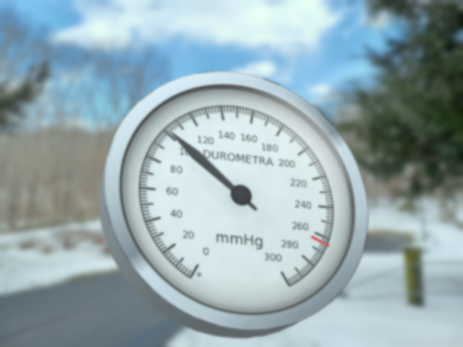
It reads **100** mmHg
